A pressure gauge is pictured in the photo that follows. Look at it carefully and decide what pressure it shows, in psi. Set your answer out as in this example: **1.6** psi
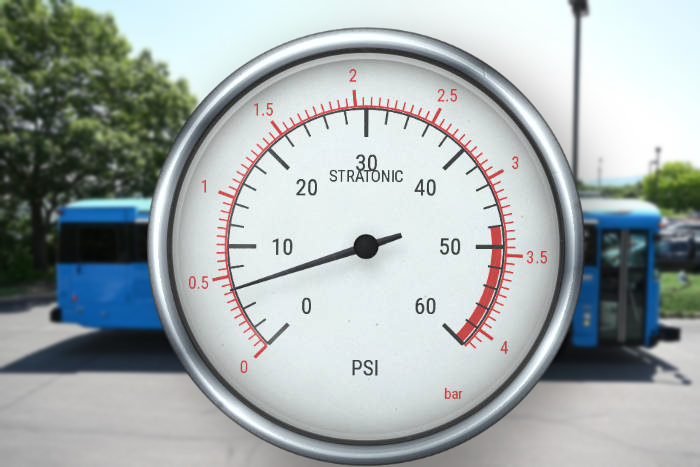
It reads **6** psi
